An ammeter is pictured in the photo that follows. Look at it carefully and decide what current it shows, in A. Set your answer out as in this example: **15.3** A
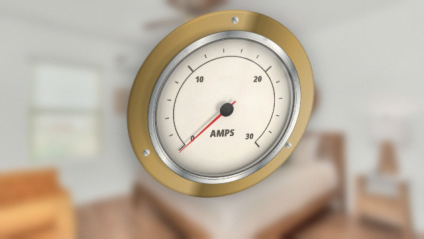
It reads **0** A
